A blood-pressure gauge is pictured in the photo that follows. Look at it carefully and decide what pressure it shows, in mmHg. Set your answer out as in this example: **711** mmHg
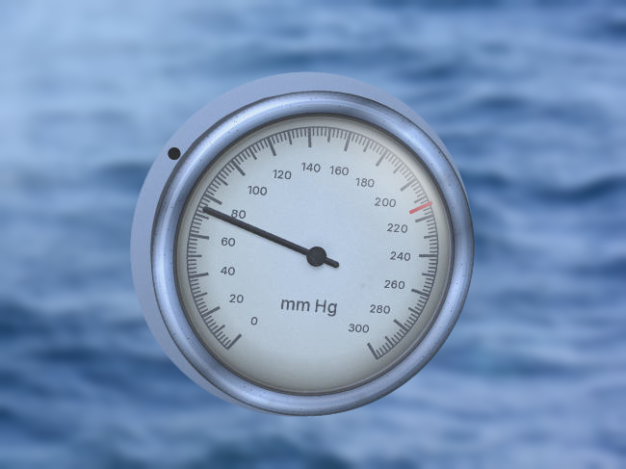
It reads **74** mmHg
